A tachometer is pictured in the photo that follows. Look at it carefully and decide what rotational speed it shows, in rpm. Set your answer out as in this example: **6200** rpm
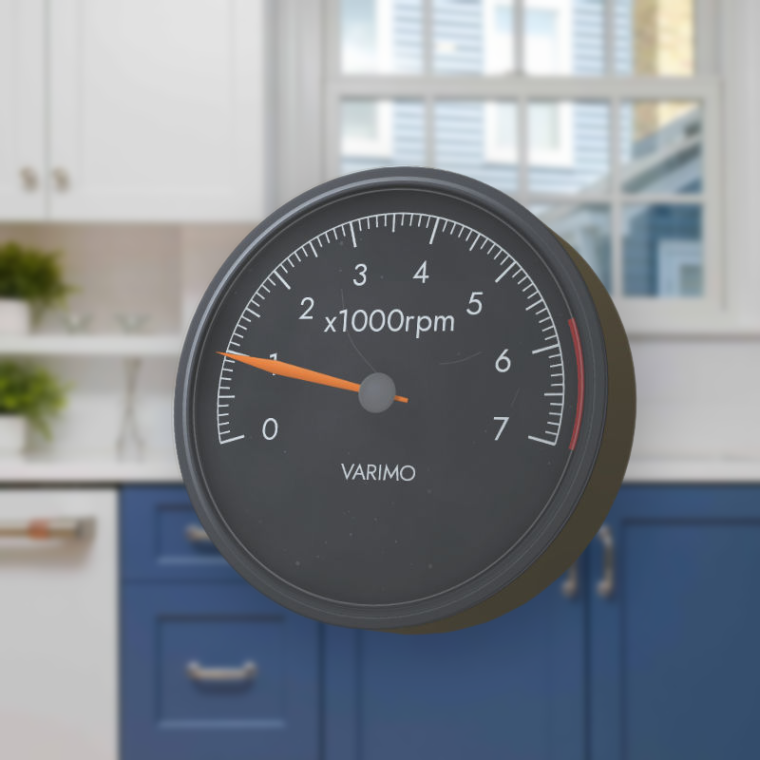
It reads **950** rpm
